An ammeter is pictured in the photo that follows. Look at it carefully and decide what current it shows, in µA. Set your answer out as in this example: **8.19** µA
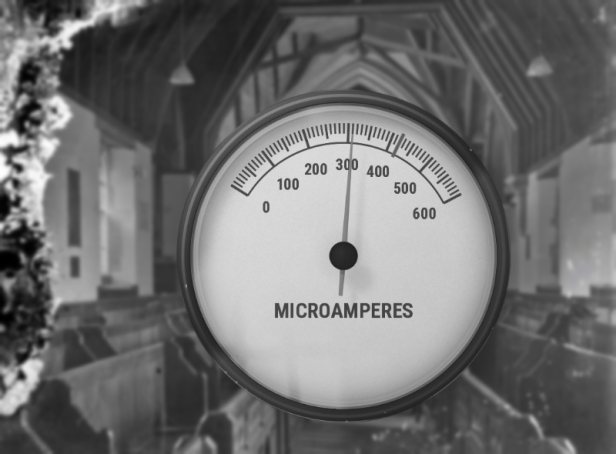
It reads **310** µA
